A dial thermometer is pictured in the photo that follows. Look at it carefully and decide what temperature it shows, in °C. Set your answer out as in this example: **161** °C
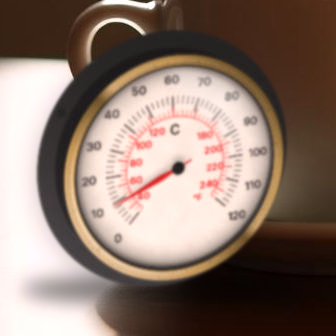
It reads **10** °C
